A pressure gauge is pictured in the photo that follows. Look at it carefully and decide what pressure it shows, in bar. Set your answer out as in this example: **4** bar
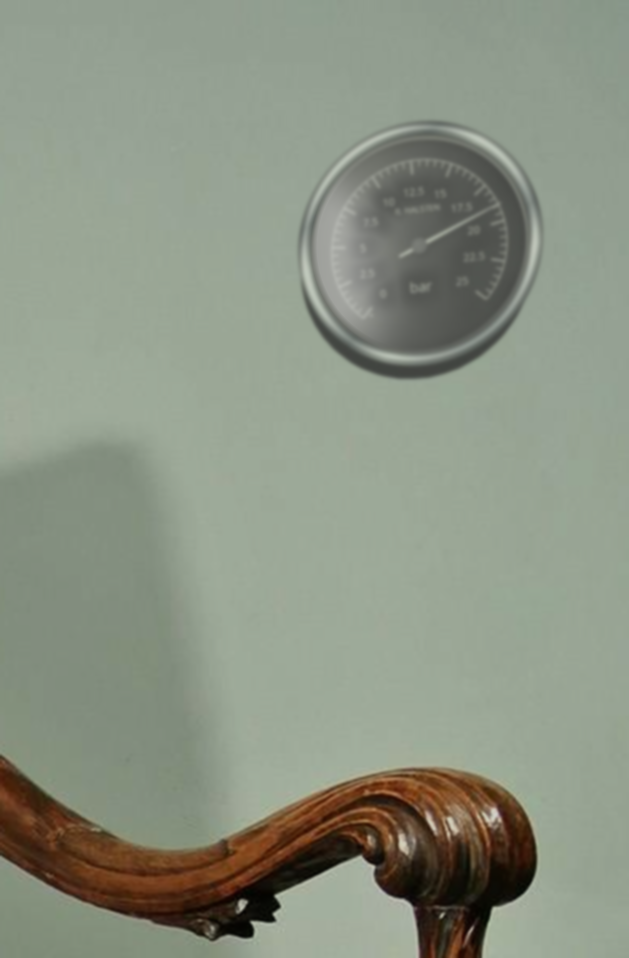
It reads **19** bar
